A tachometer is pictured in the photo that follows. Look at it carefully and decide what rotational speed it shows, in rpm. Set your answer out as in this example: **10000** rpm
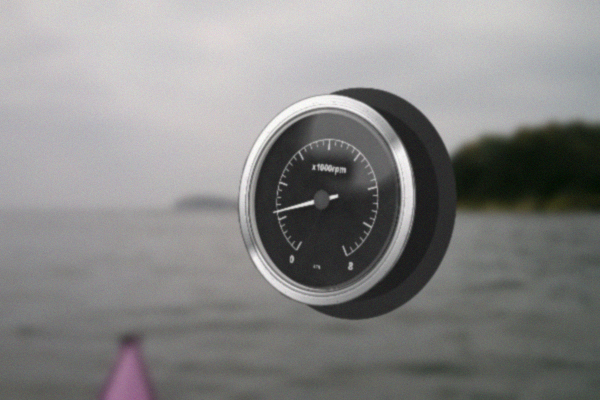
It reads **1200** rpm
